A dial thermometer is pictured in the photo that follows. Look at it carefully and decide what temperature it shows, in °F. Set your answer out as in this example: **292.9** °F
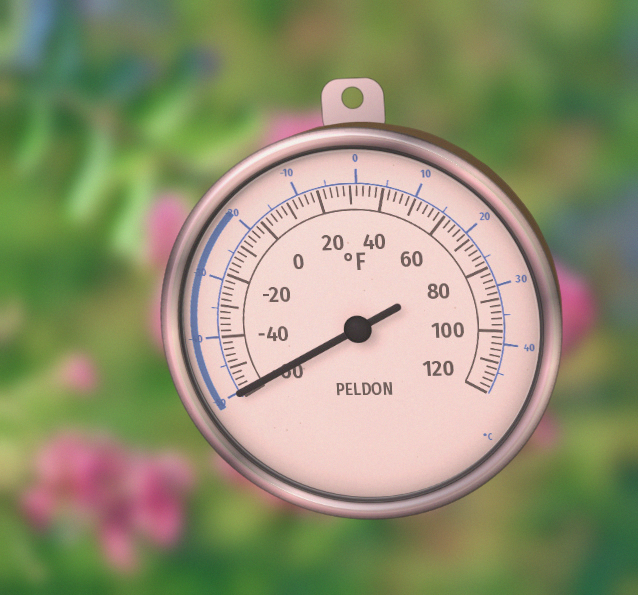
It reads **-58** °F
